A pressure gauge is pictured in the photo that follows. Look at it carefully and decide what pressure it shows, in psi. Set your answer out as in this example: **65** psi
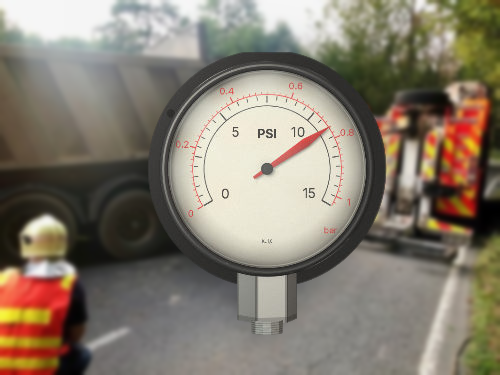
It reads **11** psi
